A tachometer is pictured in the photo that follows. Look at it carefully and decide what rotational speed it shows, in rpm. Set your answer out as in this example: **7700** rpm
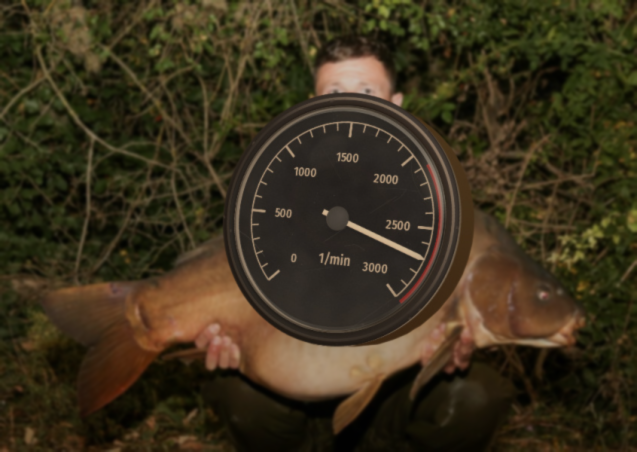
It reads **2700** rpm
